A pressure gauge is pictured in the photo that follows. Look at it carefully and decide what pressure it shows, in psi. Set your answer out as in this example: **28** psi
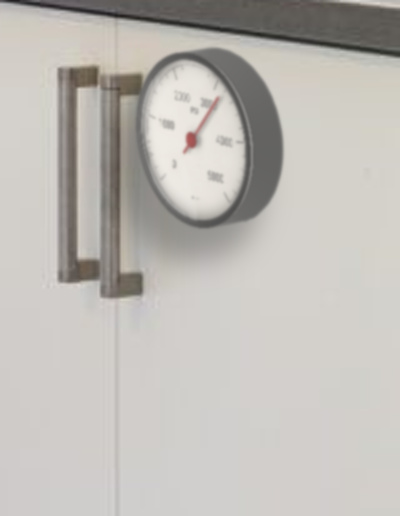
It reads **3200** psi
